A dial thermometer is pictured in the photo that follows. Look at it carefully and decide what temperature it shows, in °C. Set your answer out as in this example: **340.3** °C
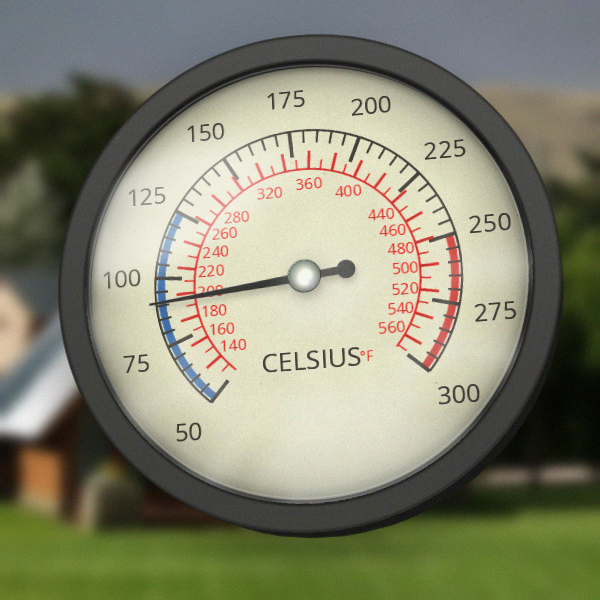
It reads **90** °C
